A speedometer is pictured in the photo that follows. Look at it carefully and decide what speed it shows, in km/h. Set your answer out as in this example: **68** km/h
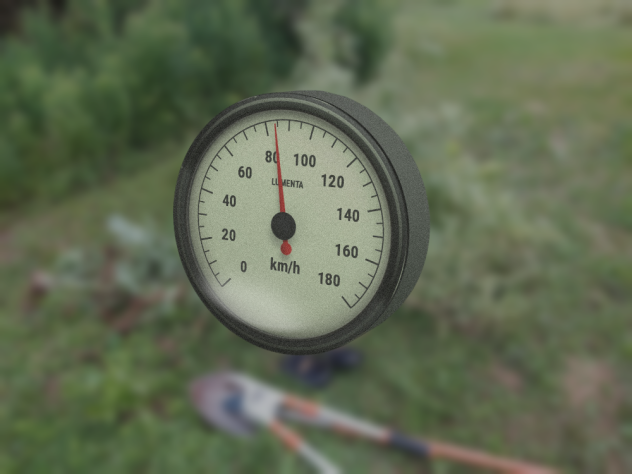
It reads **85** km/h
